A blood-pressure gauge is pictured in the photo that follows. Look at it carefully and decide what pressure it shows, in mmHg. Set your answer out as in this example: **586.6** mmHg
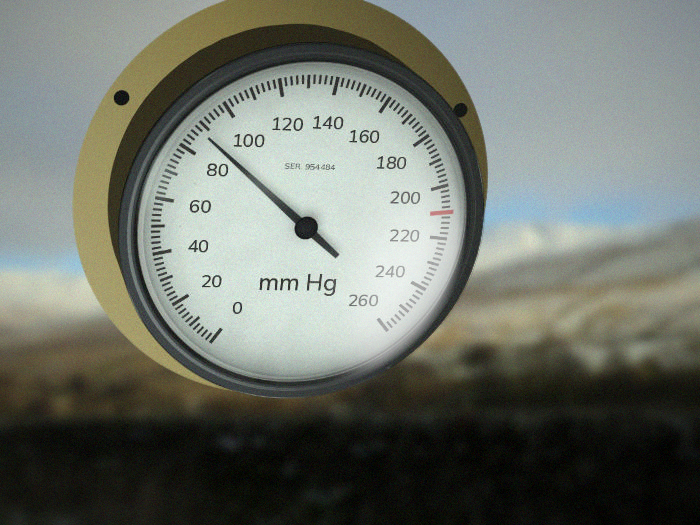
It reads **88** mmHg
